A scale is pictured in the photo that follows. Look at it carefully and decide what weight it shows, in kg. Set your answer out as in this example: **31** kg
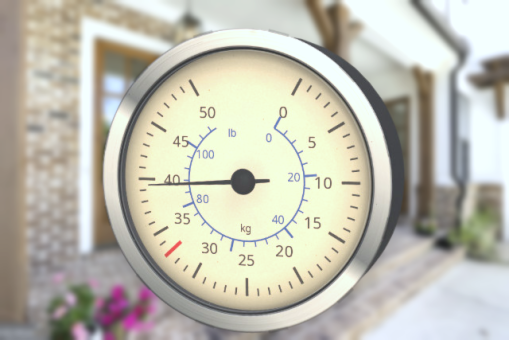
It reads **39.5** kg
